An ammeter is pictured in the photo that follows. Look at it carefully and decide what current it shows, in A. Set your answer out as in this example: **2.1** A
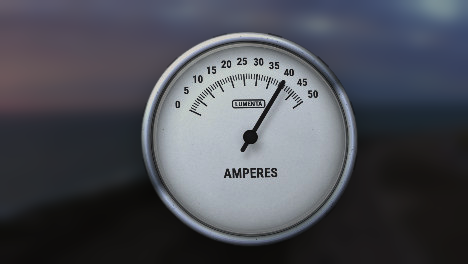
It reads **40** A
